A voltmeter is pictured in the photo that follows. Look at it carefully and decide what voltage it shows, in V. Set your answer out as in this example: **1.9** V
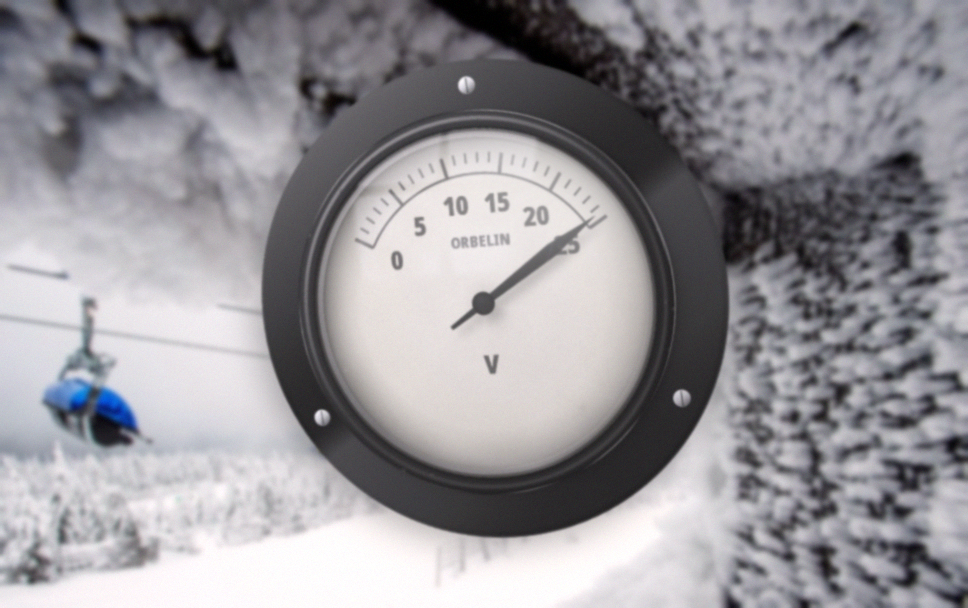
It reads **24.5** V
